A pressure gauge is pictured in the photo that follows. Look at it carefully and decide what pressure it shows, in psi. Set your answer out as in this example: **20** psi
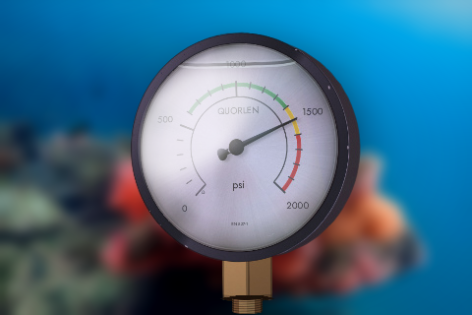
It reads **1500** psi
